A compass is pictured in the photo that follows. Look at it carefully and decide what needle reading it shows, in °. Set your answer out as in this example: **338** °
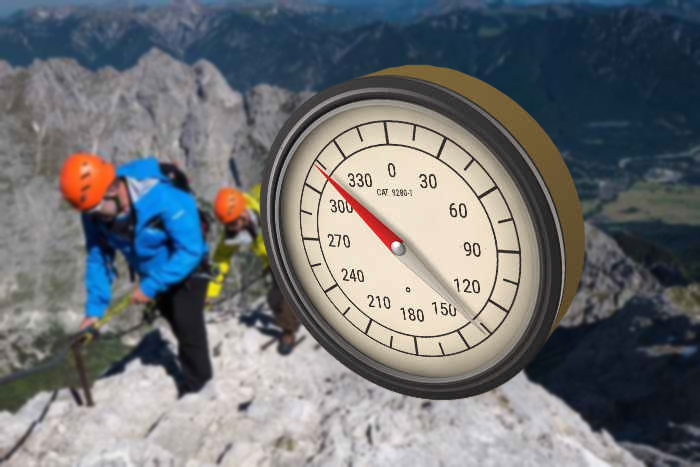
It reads **315** °
